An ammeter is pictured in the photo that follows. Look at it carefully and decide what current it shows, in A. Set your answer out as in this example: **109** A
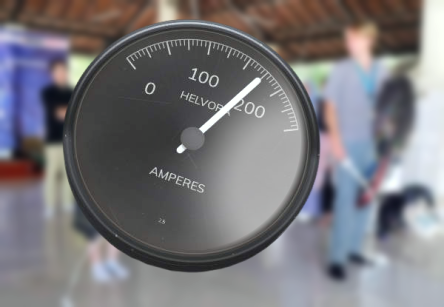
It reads **175** A
